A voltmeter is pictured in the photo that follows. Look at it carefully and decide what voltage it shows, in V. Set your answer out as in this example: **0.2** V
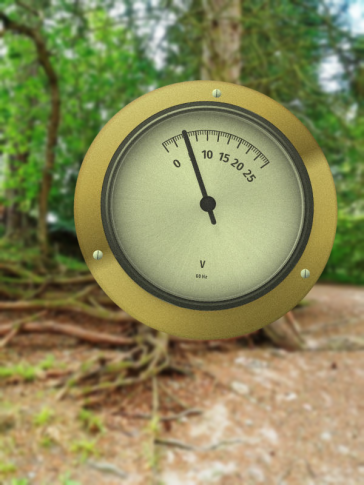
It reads **5** V
